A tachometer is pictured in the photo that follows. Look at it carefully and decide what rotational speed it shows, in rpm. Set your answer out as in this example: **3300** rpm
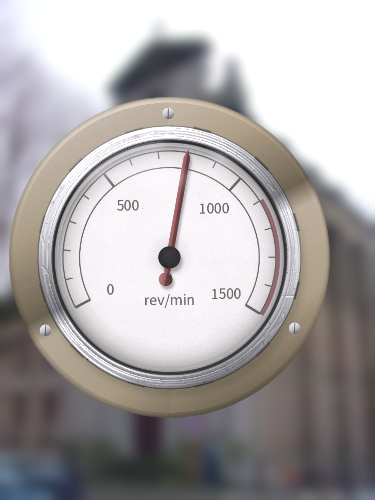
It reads **800** rpm
